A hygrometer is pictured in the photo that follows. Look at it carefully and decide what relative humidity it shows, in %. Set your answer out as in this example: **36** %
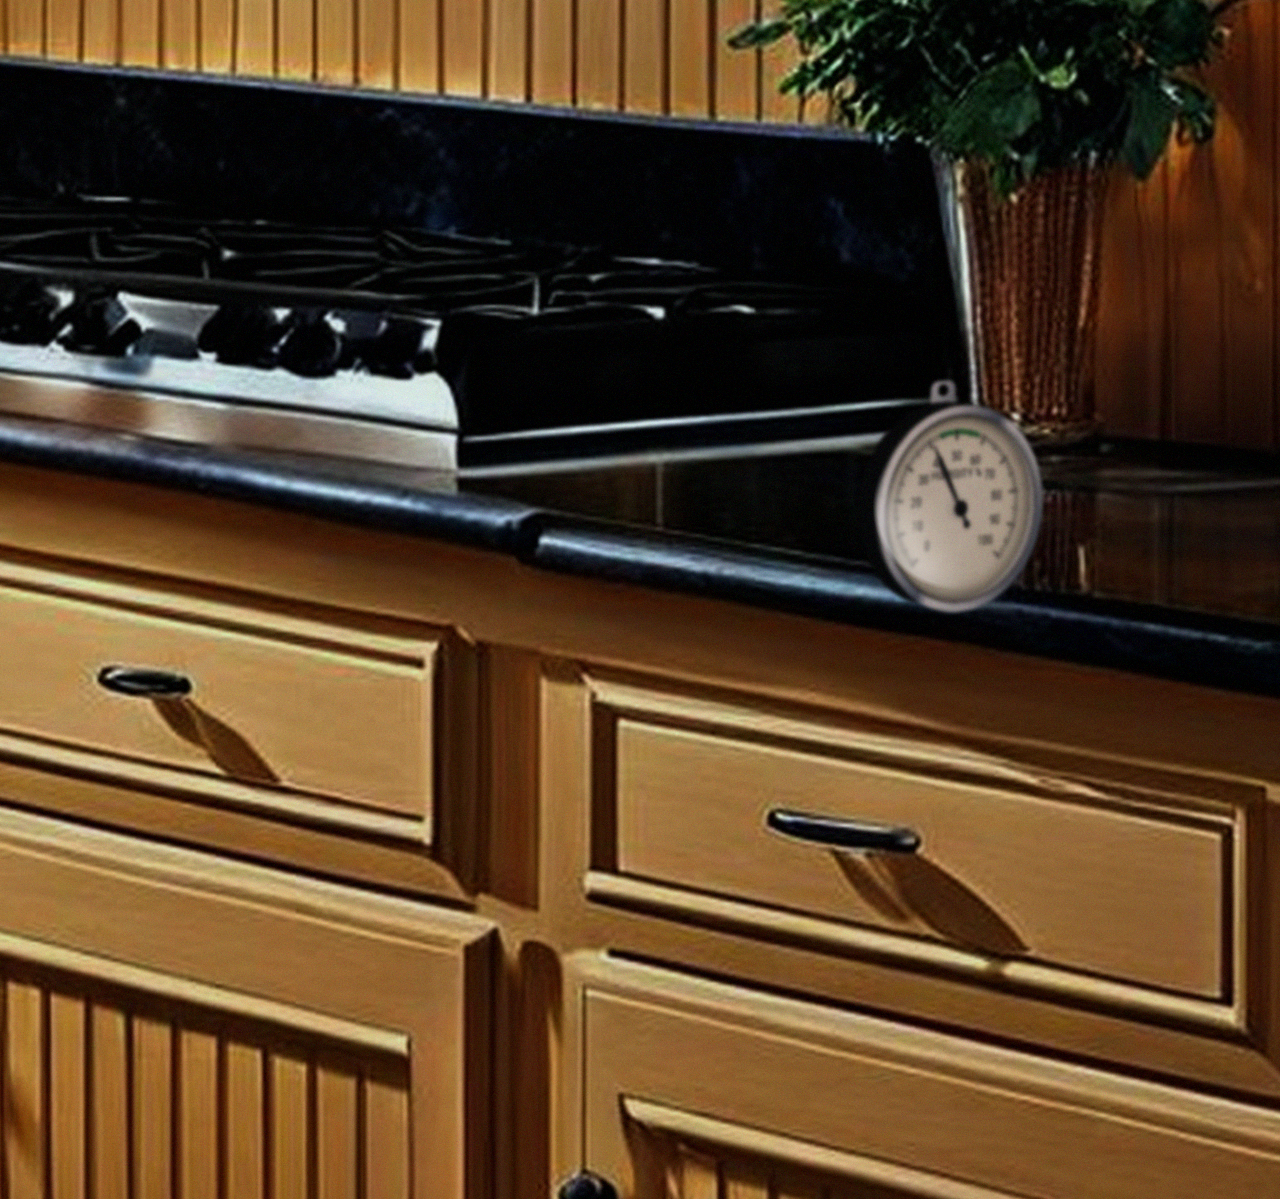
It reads **40** %
